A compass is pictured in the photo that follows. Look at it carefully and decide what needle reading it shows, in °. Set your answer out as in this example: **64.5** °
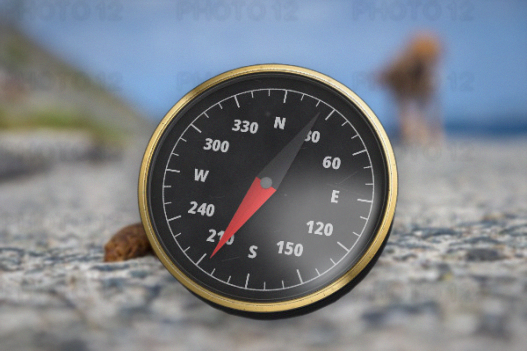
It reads **205** °
